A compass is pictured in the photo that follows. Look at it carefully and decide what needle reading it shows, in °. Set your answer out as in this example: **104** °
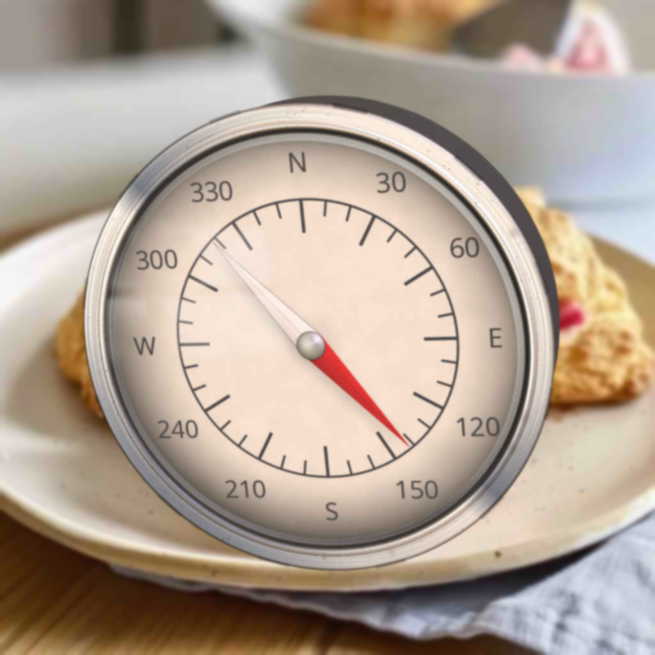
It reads **140** °
